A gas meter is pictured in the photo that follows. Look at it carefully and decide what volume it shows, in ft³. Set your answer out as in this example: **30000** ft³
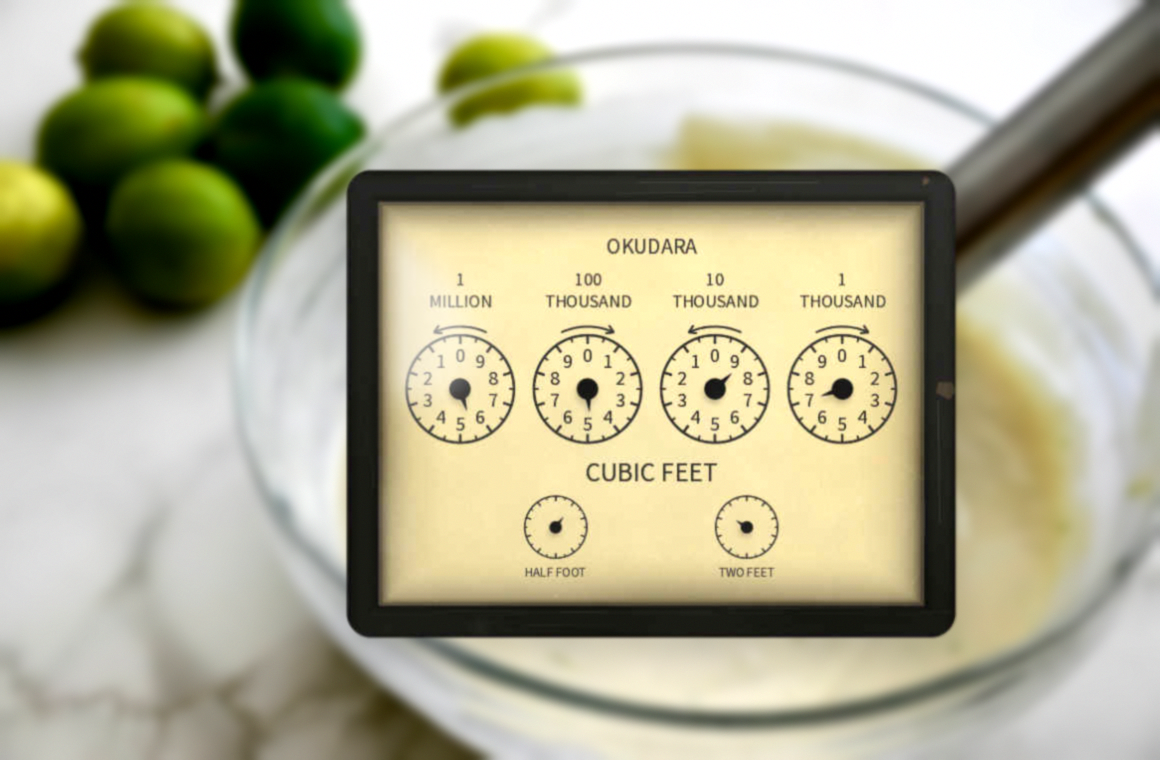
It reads **548700** ft³
